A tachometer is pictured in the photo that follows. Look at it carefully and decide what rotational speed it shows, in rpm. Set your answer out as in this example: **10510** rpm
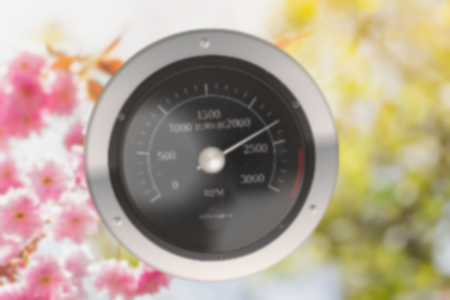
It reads **2300** rpm
